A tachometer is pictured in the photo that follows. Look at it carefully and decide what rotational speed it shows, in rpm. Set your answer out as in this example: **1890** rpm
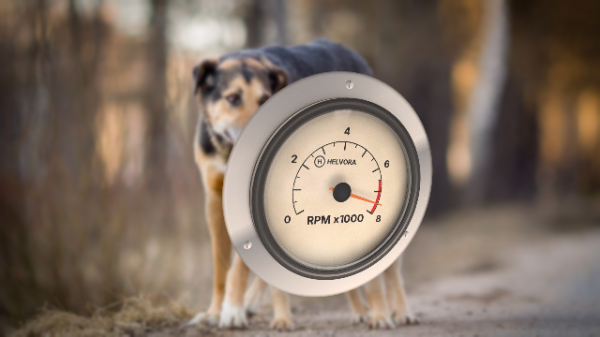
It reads **7500** rpm
